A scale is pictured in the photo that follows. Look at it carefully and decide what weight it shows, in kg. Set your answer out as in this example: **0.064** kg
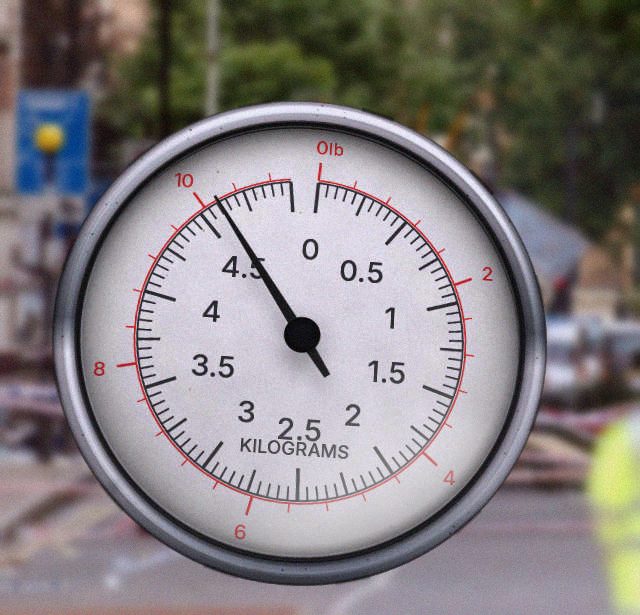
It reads **4.6** kg
